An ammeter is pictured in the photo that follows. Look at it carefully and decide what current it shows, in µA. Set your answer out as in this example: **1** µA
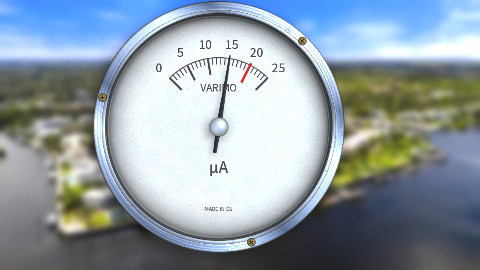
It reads **15** µA
